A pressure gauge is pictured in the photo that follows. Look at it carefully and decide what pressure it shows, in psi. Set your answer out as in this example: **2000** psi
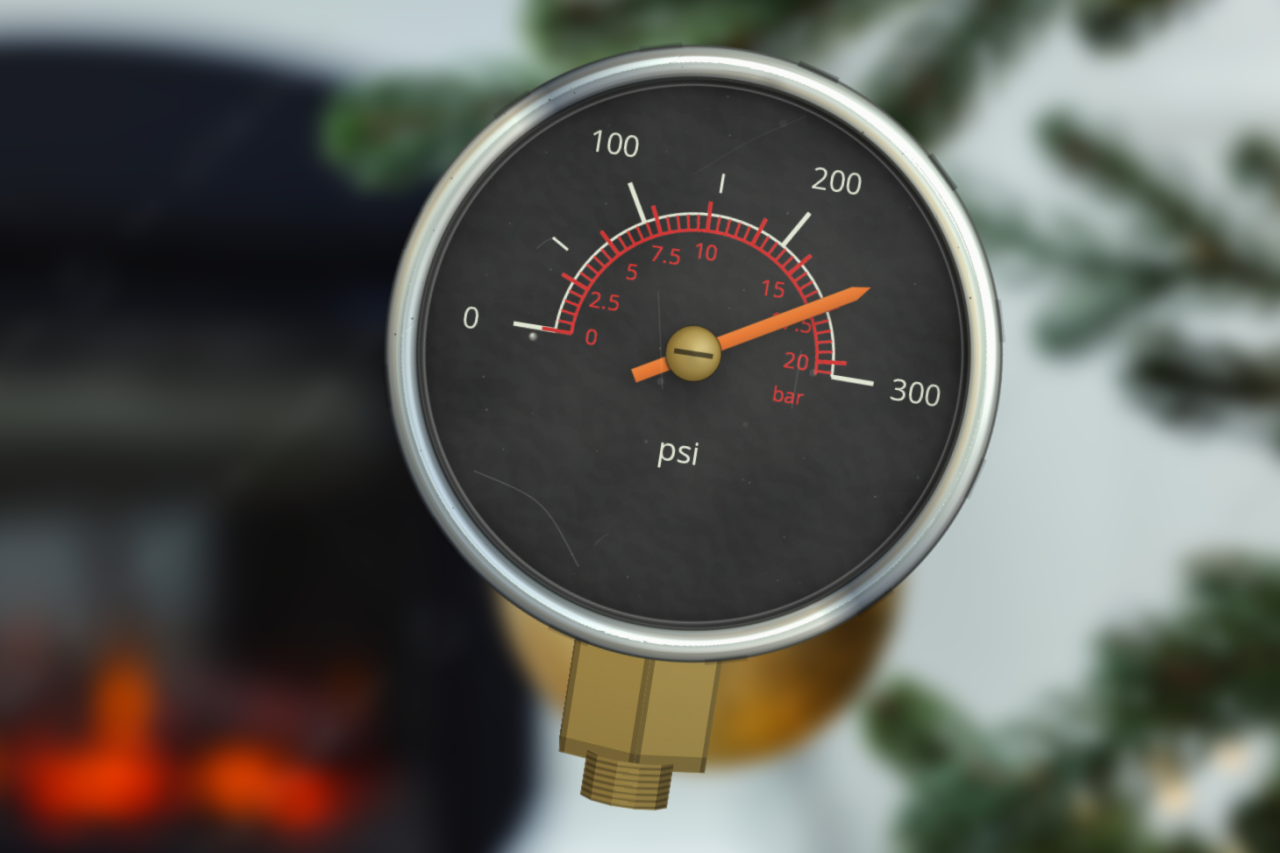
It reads **250** psi
